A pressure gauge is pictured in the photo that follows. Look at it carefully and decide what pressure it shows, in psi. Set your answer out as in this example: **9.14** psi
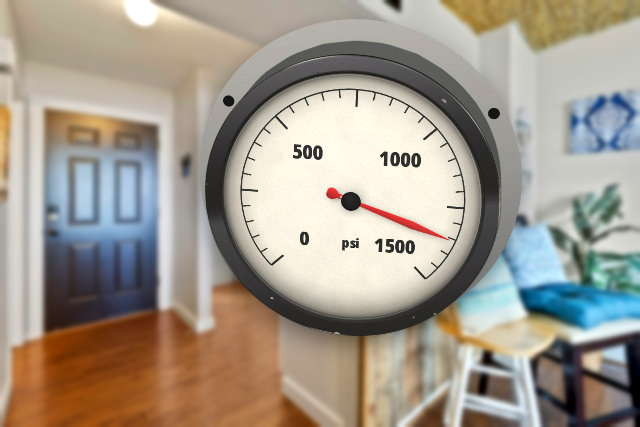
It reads **1350** psi
